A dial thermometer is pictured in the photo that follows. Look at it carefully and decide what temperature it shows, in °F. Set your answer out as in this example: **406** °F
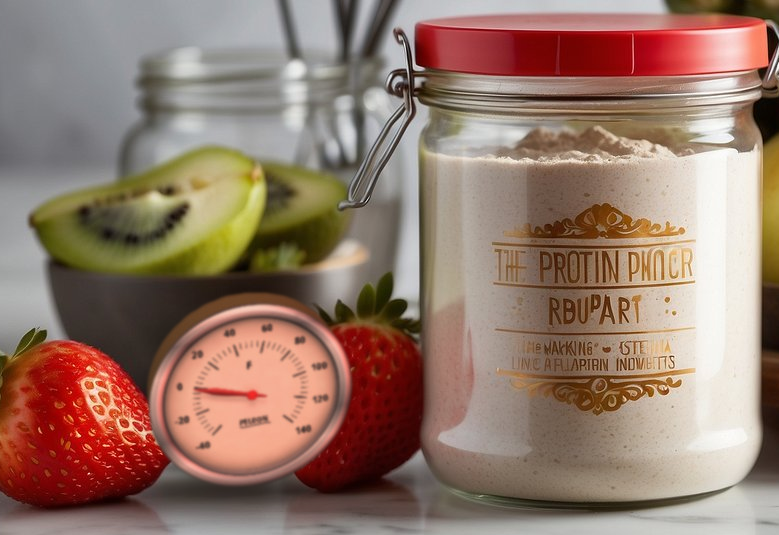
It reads **0** °F
